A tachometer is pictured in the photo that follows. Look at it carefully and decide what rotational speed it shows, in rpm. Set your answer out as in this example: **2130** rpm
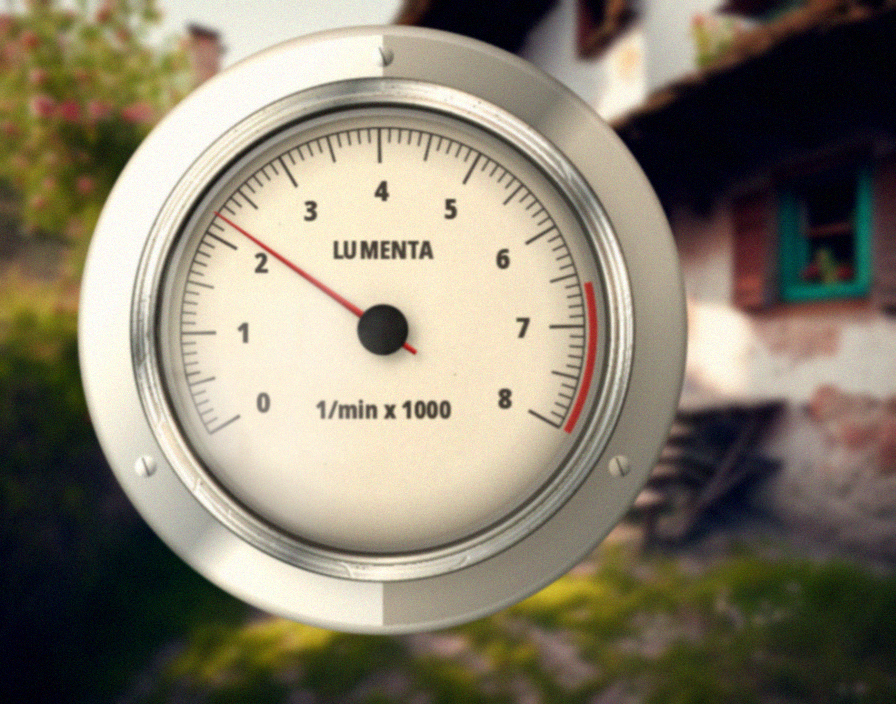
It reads **2200** rpm
